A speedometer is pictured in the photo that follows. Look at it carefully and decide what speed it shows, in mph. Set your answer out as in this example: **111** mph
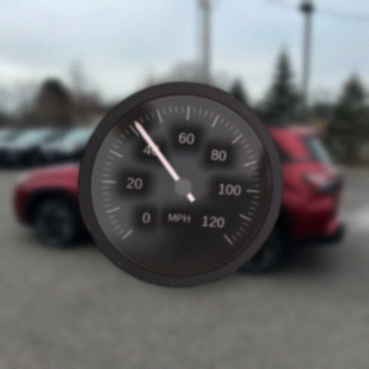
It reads **42** mph
